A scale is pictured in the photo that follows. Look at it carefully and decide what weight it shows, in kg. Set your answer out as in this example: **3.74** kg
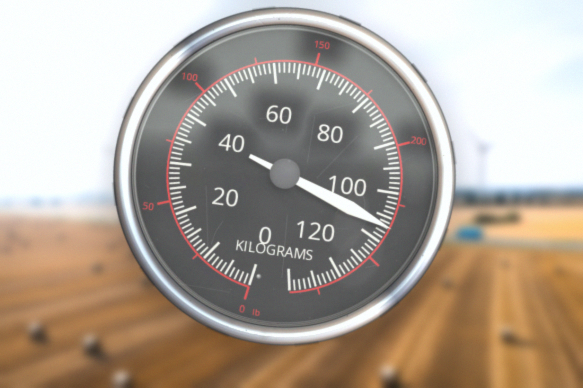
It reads **107** kg
